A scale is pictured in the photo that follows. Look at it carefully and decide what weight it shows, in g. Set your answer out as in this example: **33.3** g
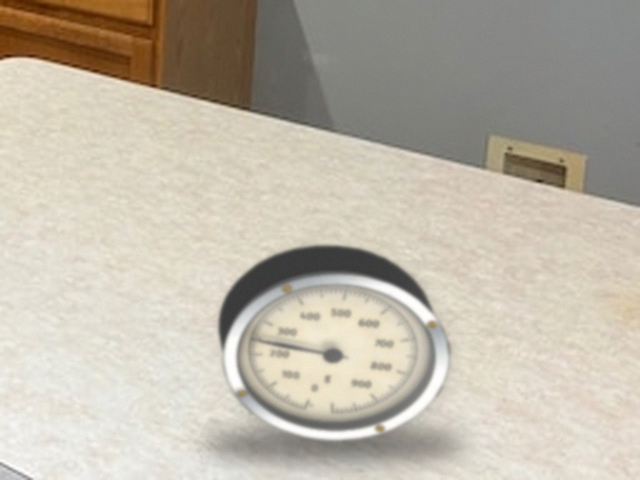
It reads **250** g
